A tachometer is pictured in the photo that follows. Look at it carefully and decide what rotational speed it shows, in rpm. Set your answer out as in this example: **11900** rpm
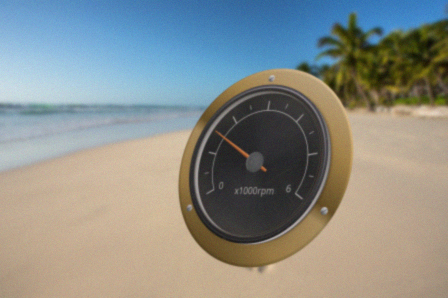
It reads **1500** rpm
